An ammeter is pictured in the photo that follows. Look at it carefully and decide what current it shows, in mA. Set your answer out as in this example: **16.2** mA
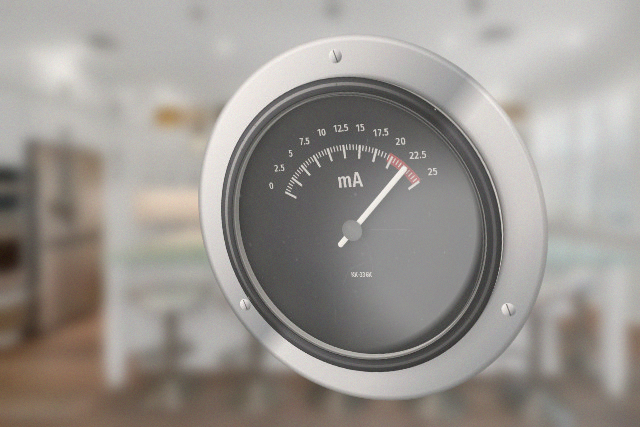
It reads **22.5** mA
